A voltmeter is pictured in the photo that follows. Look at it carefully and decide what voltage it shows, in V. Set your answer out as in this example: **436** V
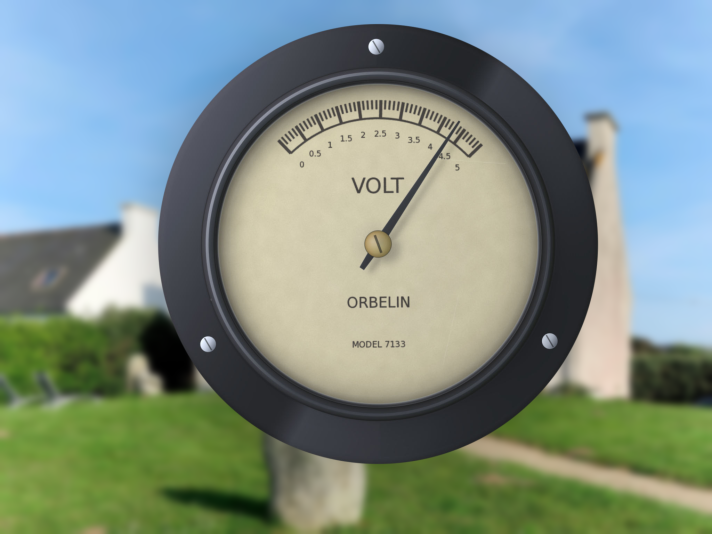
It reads **4.3** V
